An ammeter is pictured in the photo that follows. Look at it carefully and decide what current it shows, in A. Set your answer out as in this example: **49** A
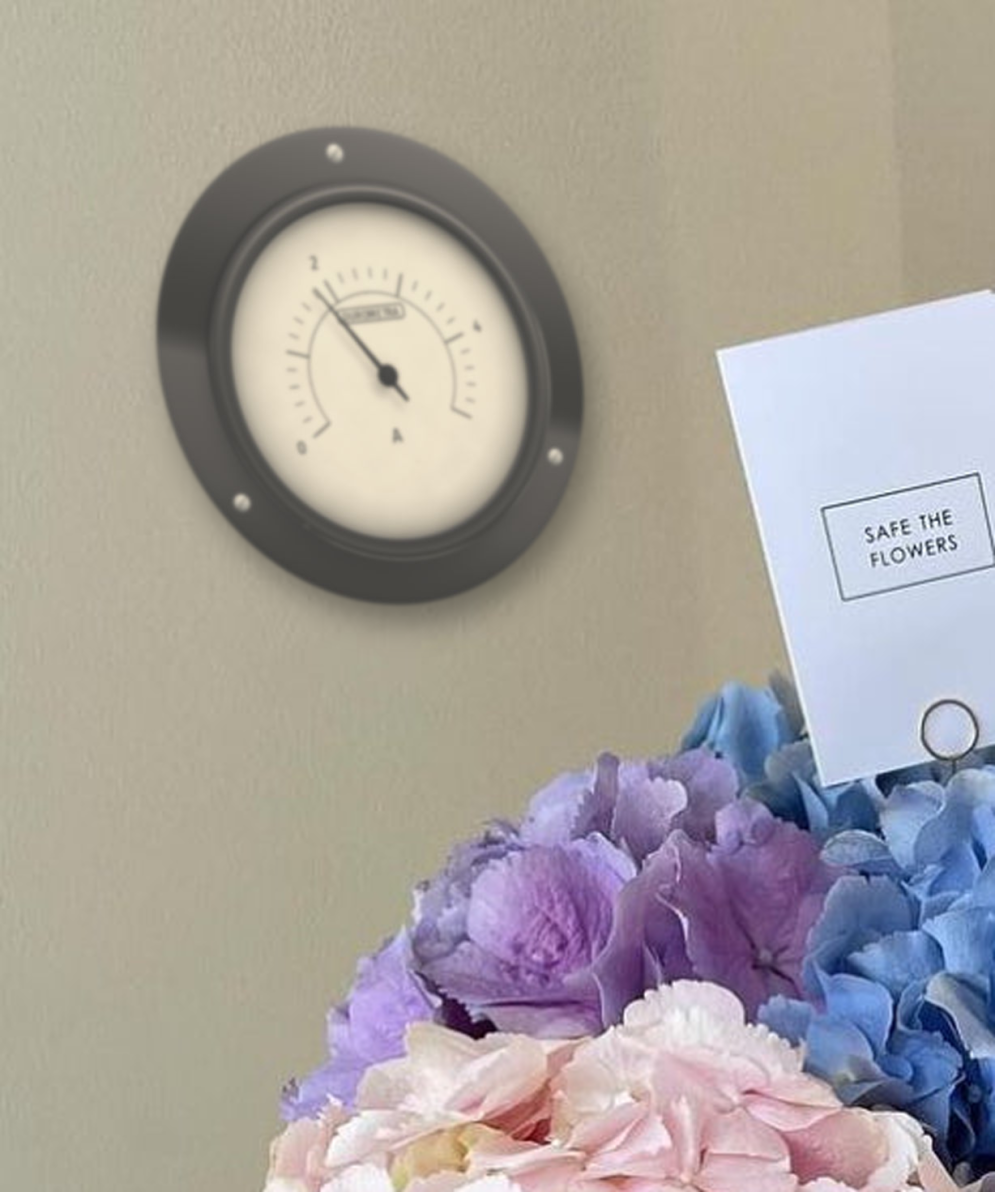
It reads **1.8** A
